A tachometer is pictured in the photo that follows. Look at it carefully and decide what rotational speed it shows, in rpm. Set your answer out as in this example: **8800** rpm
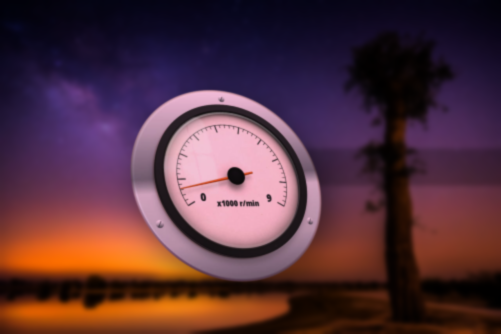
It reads **600** rpm
